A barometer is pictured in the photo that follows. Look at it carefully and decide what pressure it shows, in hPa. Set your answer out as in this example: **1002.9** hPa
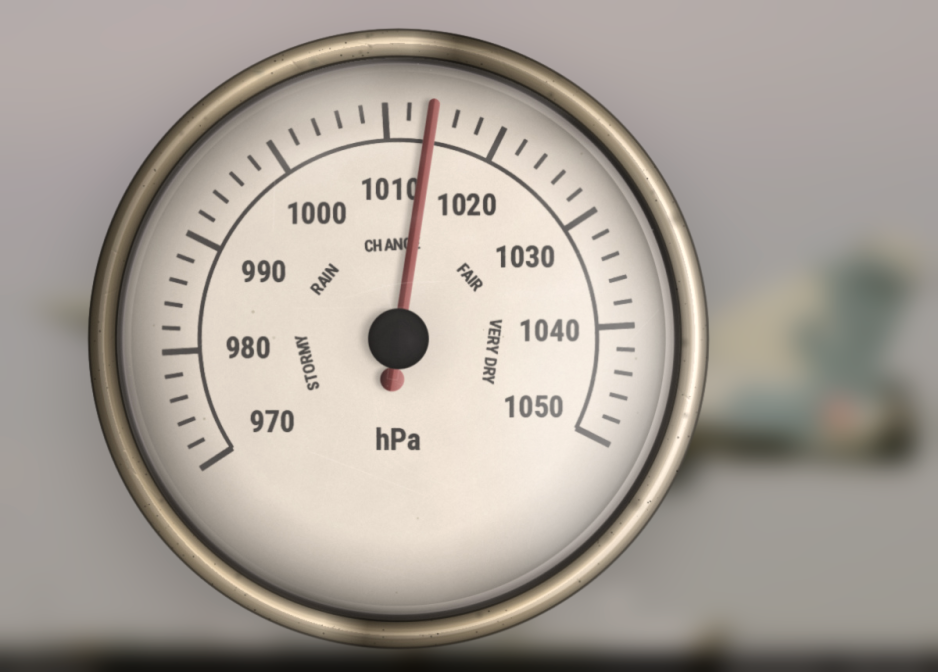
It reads **1014** hPa
